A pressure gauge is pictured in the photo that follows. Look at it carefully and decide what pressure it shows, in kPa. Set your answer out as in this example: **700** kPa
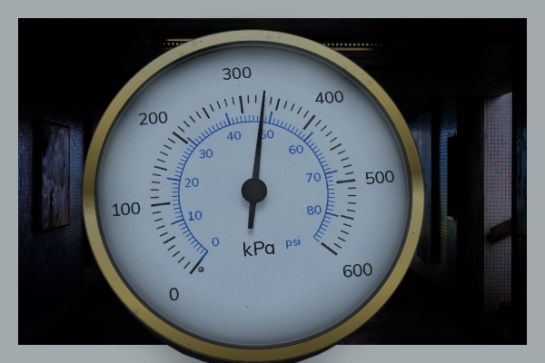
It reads **330** kPa
